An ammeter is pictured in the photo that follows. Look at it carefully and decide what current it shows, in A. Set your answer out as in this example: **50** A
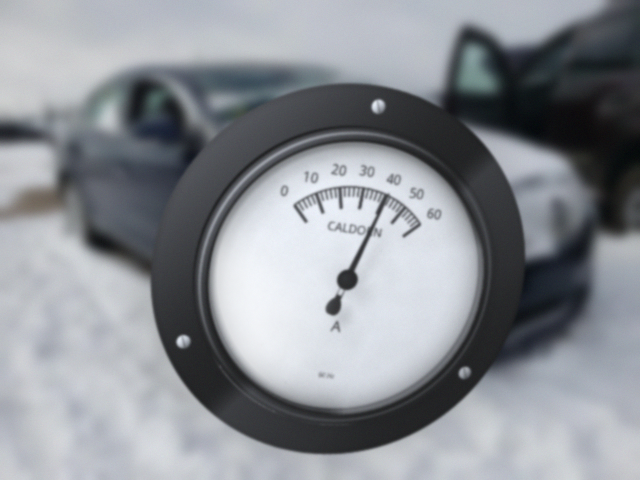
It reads **40** A
